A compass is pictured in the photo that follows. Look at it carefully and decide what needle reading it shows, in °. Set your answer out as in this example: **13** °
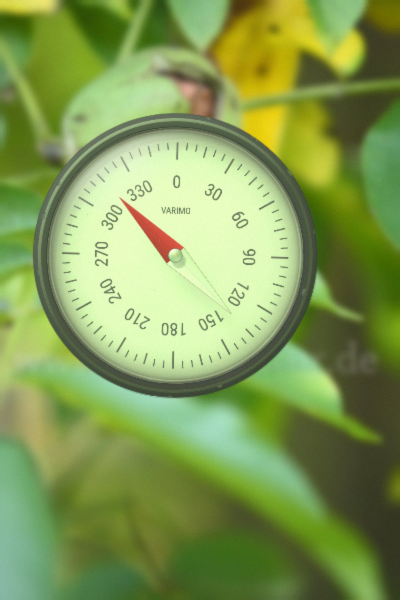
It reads **315** °
